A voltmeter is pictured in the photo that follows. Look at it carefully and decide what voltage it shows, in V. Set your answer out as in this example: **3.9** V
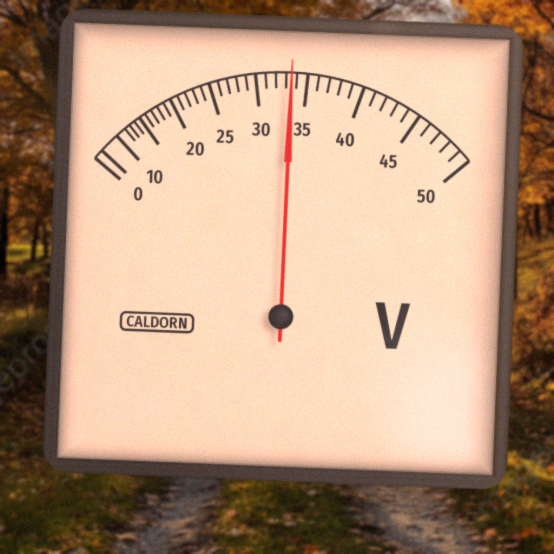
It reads **33.5** V
